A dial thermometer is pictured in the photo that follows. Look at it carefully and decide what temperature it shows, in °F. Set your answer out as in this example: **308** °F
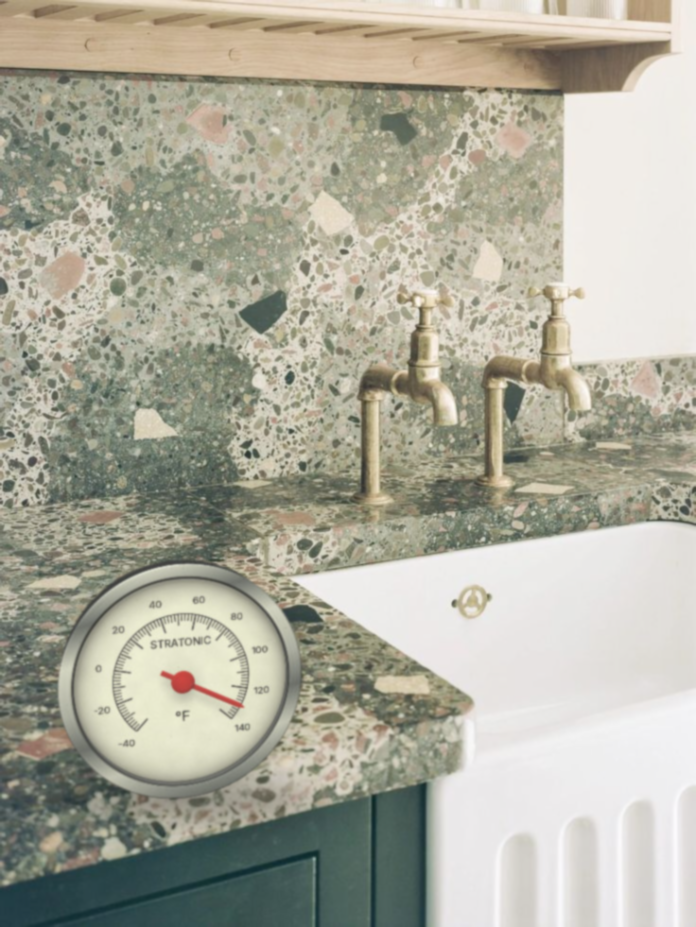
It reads **130** °F
